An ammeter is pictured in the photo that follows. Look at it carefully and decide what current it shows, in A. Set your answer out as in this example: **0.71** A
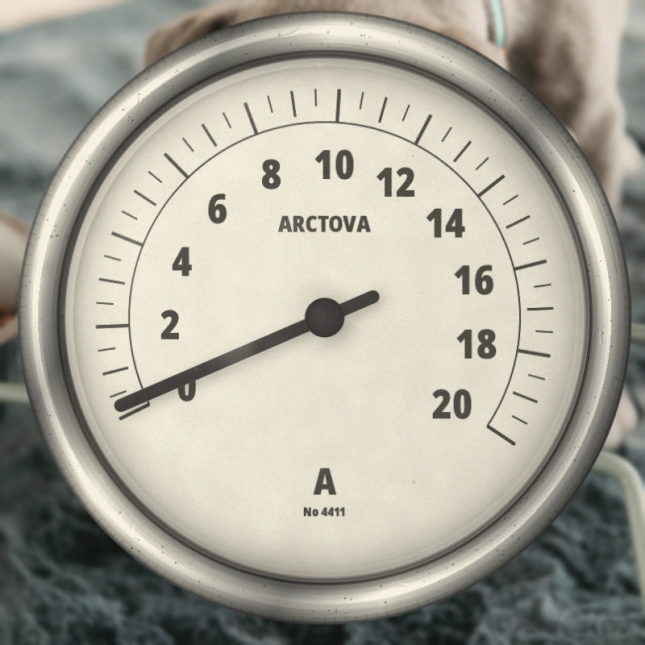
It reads **0.25** A
